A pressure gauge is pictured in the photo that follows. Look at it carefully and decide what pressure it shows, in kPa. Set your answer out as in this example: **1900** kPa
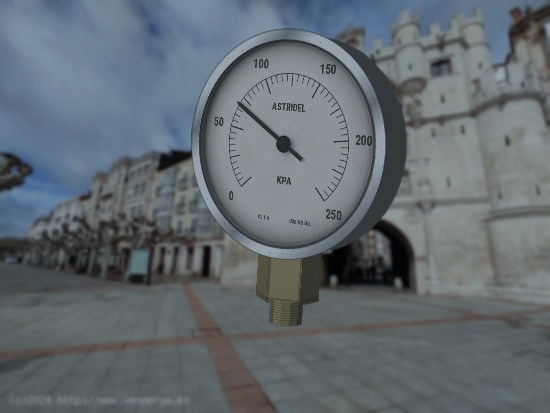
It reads **70** kPa
